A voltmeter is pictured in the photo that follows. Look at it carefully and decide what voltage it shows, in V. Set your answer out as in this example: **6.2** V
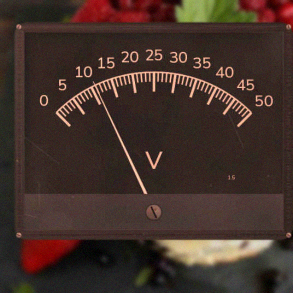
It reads **11** V
